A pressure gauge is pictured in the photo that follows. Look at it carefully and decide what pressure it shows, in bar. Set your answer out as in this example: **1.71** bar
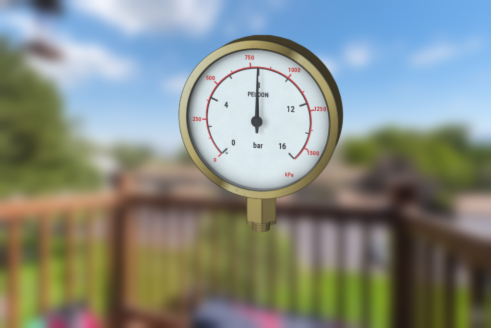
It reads **8** bar
